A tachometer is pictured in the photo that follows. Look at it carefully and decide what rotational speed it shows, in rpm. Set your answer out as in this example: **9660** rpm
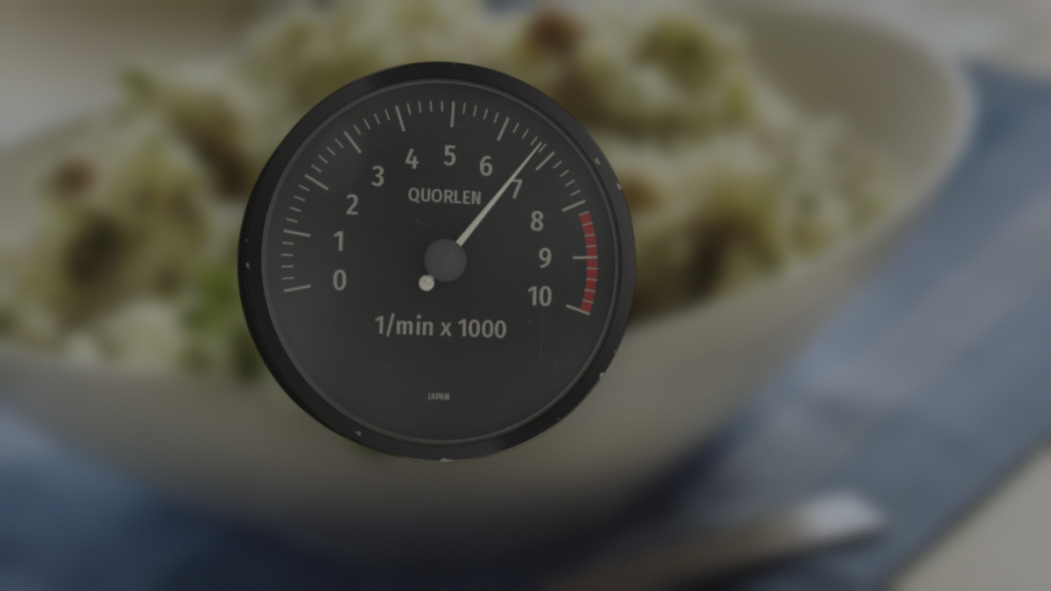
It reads **6700** rpm
